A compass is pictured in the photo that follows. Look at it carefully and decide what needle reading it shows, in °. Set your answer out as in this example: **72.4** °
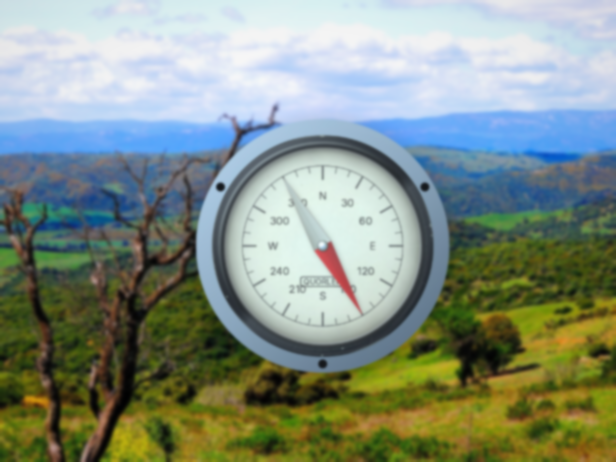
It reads **150** °
